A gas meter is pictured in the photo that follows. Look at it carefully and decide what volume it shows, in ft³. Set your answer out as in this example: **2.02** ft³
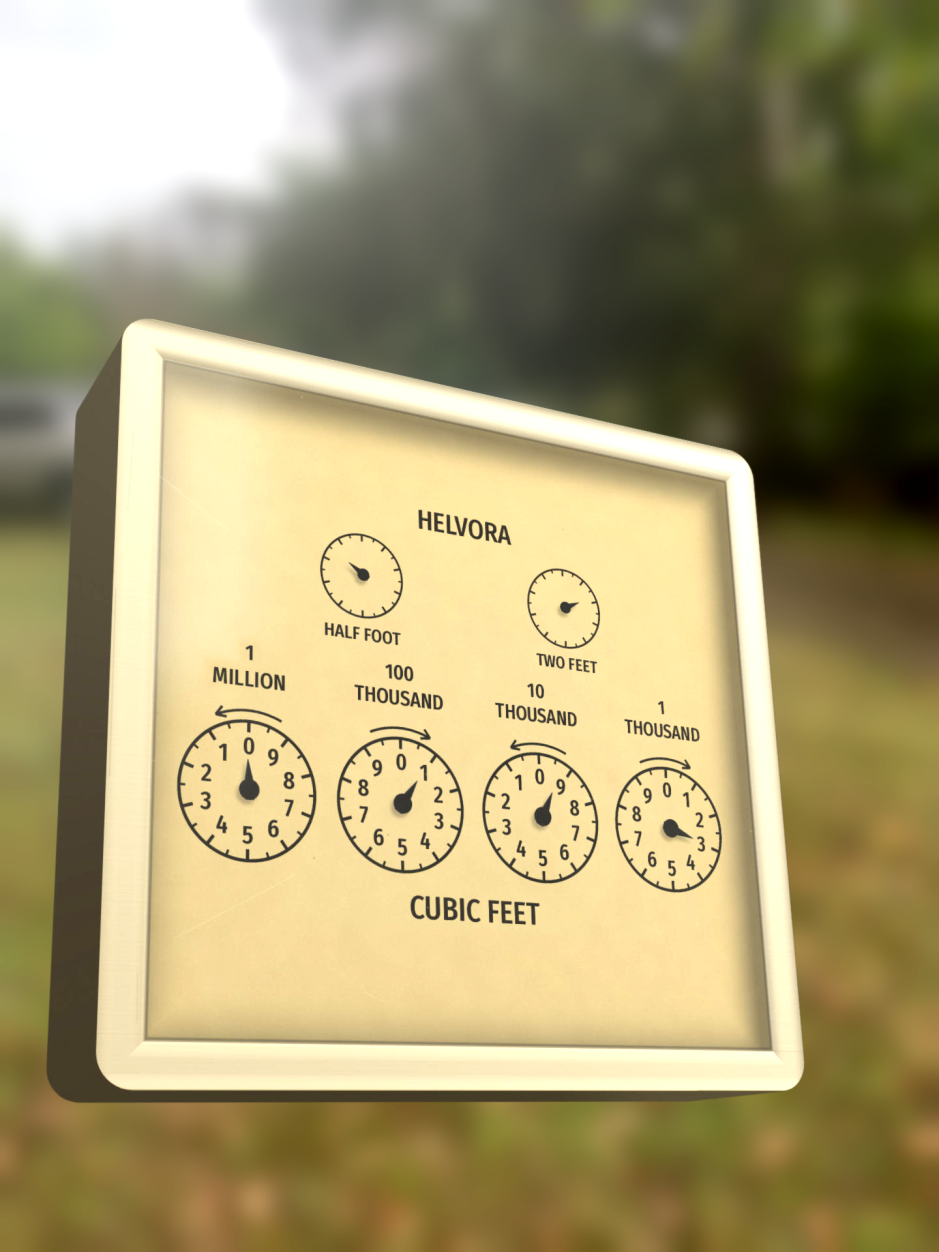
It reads **9300** ft³
